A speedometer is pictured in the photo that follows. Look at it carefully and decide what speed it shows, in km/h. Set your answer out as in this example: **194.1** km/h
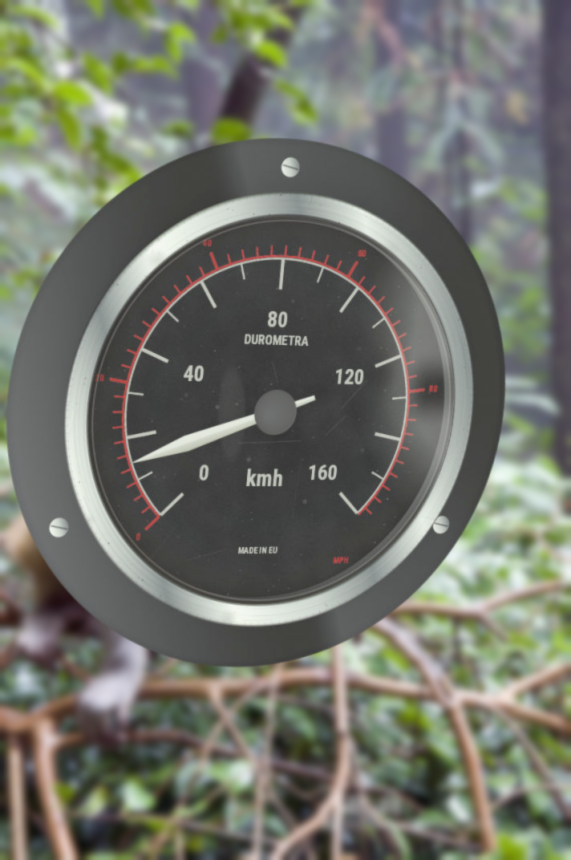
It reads **15** km/h
